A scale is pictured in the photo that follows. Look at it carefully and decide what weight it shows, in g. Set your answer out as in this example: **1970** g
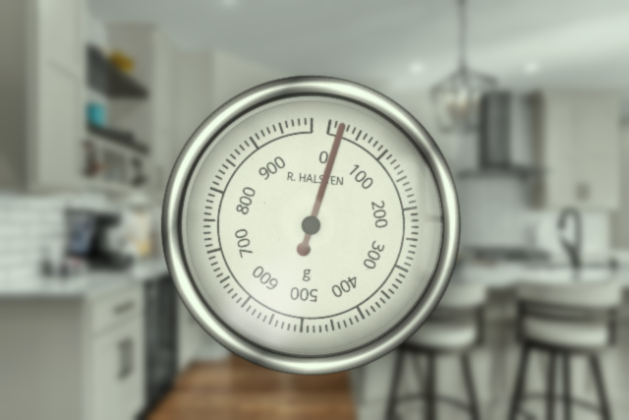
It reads **20** g
